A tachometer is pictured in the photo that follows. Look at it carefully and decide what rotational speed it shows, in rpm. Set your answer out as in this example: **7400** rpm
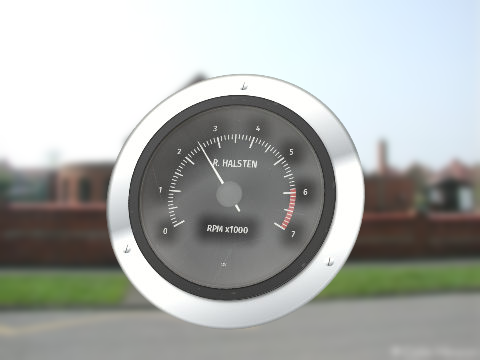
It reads **2500** rpm
